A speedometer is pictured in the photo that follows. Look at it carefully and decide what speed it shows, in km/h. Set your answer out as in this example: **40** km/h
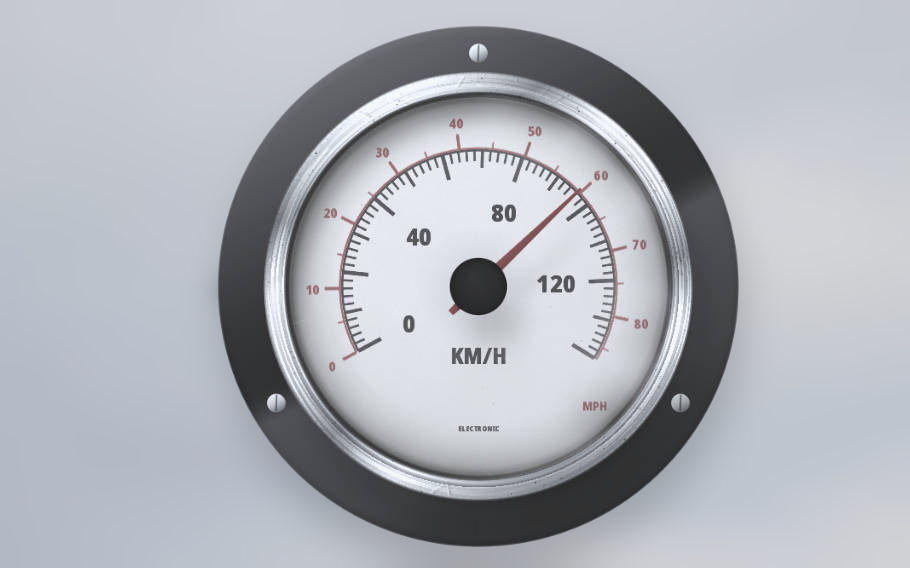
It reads **96** km/h
